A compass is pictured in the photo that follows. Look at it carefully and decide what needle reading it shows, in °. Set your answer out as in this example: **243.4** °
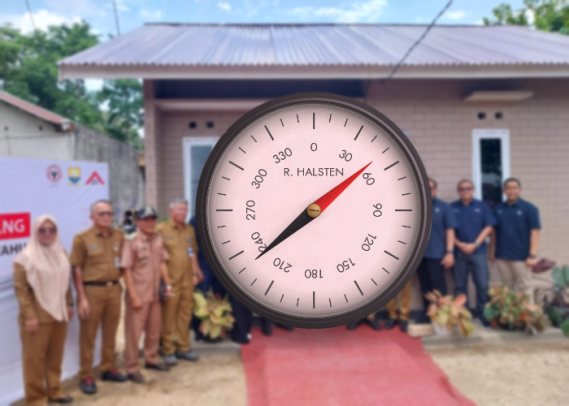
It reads **50** °
